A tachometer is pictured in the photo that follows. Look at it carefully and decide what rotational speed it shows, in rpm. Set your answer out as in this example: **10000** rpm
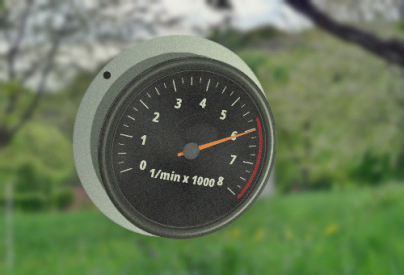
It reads **6000** rpm
